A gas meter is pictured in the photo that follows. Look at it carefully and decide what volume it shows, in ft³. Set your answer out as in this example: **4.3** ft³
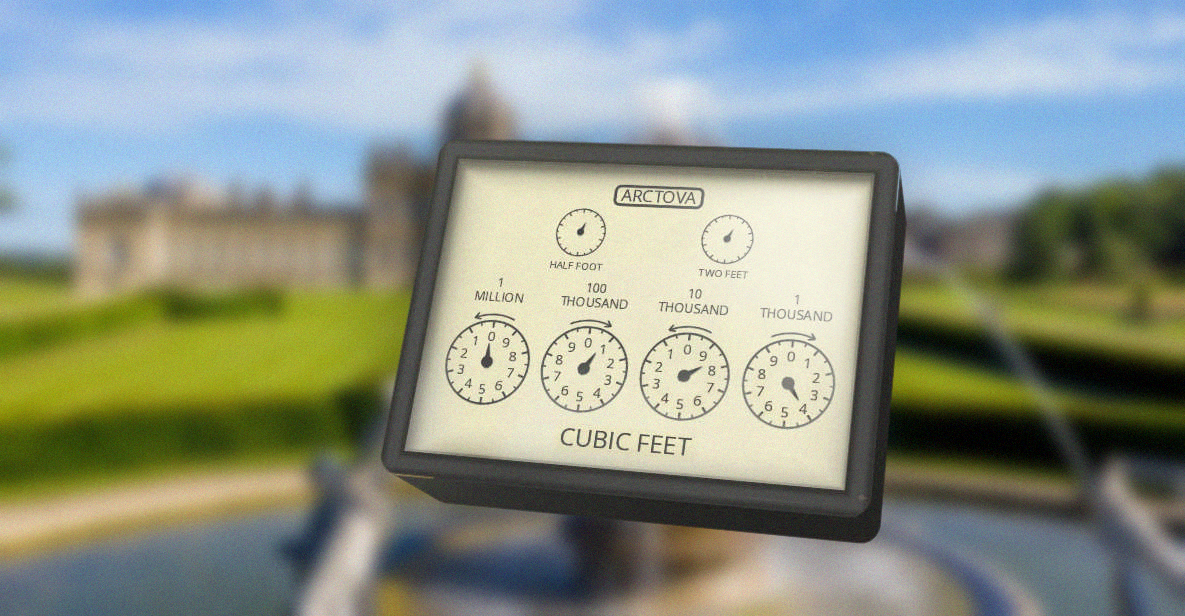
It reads **8400** ft³
